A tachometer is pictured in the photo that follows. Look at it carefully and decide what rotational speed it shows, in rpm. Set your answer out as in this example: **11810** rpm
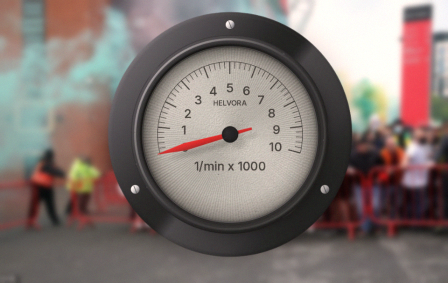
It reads **0** rpm
